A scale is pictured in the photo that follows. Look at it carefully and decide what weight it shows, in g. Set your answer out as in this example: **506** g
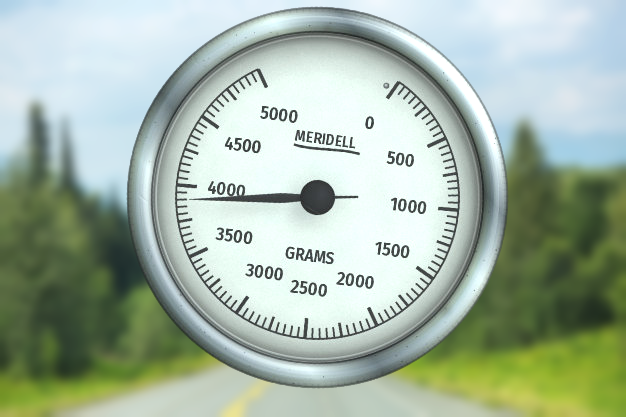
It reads **3900** g
